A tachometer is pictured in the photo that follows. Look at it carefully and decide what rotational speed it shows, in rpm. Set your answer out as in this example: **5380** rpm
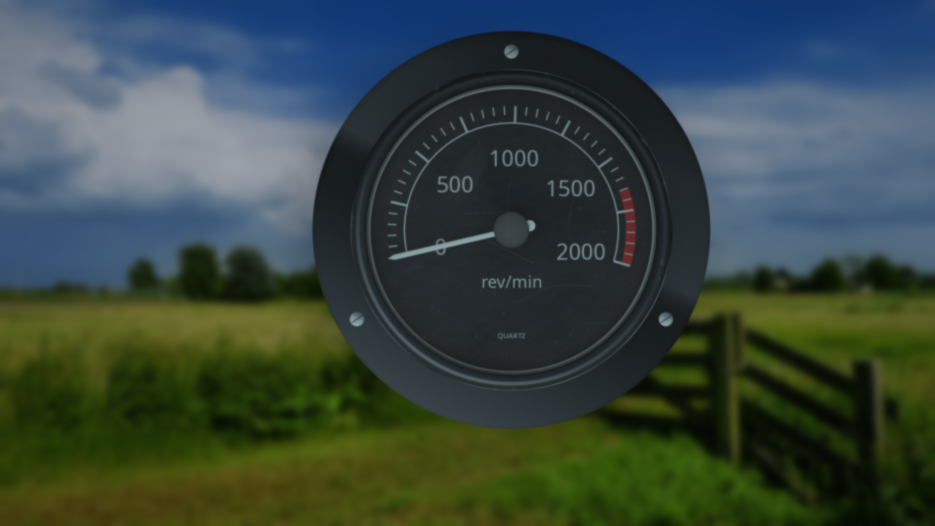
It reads **0** rpm
